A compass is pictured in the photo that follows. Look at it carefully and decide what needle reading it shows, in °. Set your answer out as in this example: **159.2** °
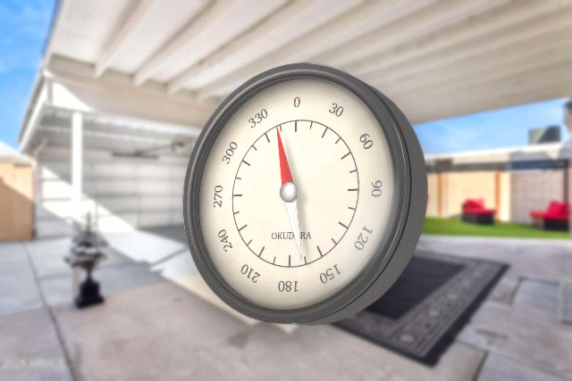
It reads **345** °
